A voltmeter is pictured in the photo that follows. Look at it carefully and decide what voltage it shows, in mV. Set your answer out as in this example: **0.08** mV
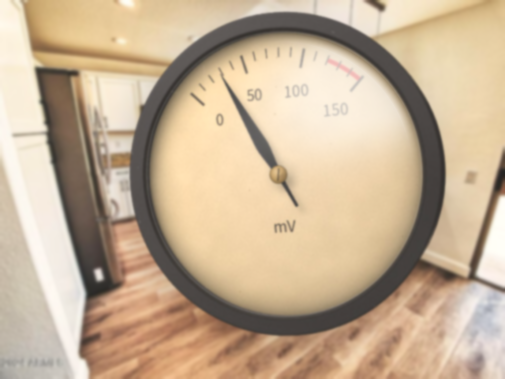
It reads **30** mV
